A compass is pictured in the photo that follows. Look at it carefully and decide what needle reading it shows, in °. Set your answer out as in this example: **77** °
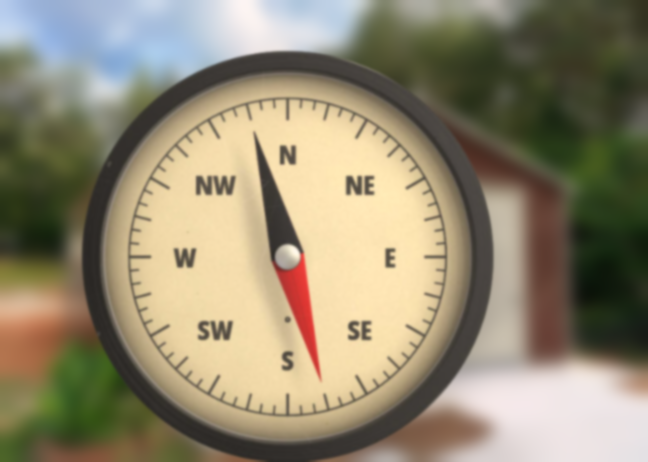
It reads **165** °
